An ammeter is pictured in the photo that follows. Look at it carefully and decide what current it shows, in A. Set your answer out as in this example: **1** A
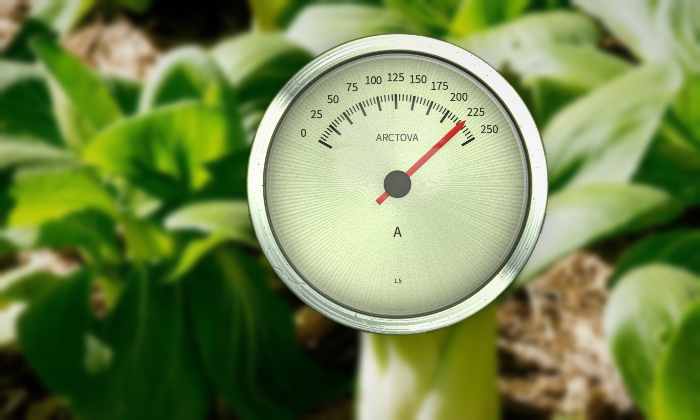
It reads **225** A
